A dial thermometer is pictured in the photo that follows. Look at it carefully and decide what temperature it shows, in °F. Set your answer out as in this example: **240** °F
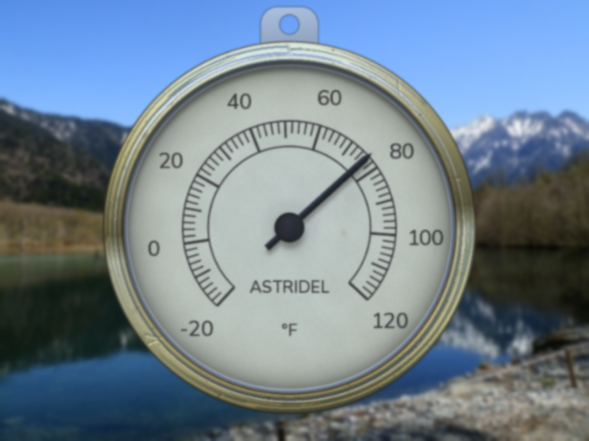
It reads **76** °F
